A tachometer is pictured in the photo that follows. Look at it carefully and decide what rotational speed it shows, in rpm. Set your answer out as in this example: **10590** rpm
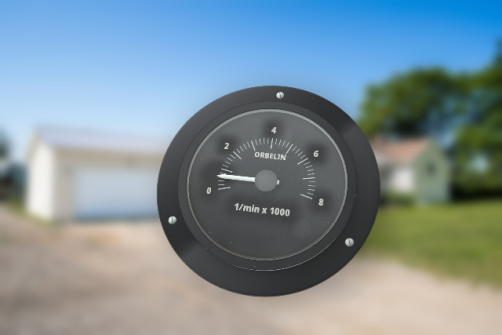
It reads **600** rpm
